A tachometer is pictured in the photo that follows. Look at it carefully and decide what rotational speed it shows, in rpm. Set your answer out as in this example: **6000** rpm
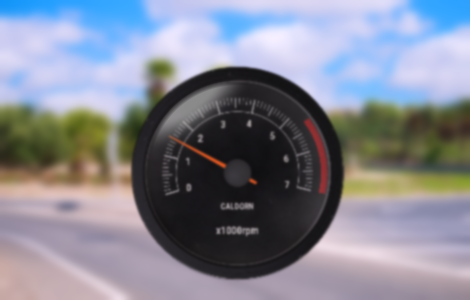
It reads **1500** rpm
